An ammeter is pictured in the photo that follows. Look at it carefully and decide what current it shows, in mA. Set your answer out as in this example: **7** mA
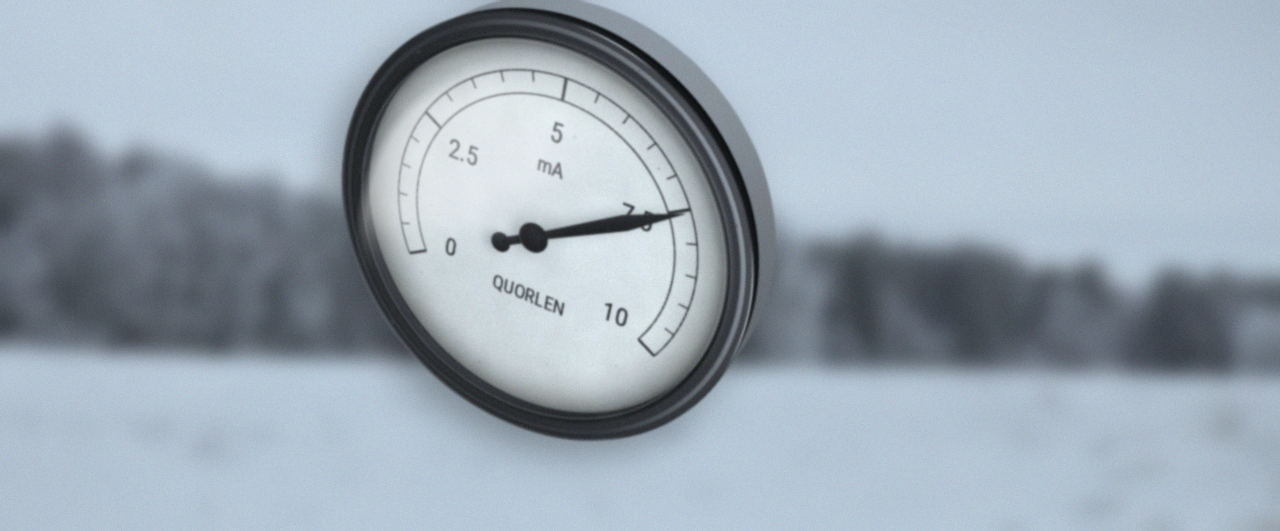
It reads **7.5** mA
